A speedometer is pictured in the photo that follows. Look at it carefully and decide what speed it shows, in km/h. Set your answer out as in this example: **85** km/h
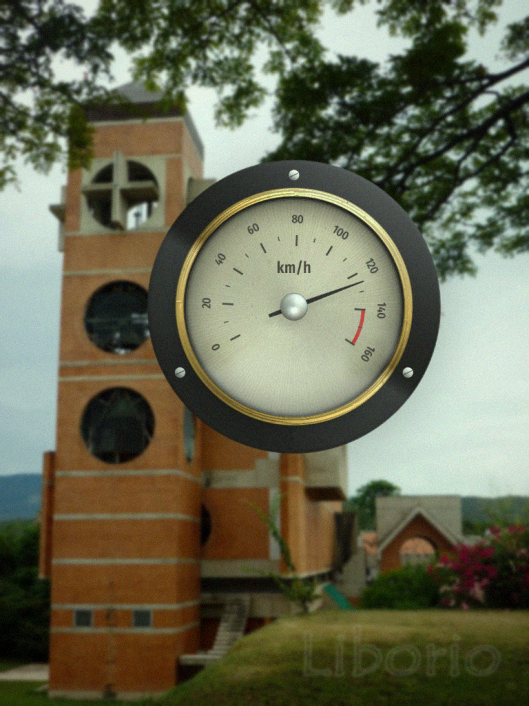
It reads **125** km/h
